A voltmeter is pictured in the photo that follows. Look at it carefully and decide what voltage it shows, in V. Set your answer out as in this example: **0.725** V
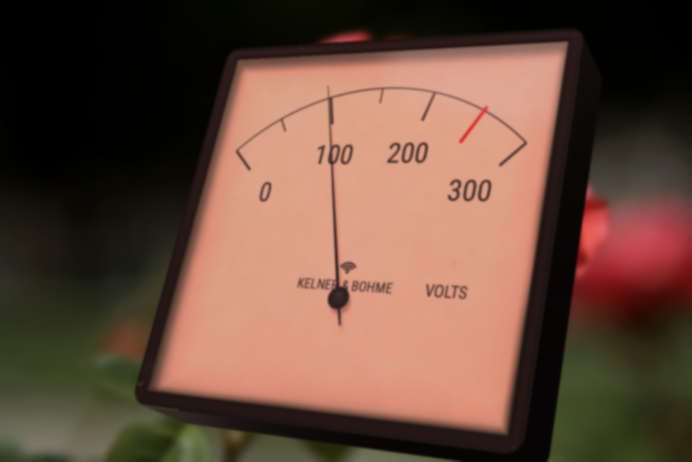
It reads **100** V
